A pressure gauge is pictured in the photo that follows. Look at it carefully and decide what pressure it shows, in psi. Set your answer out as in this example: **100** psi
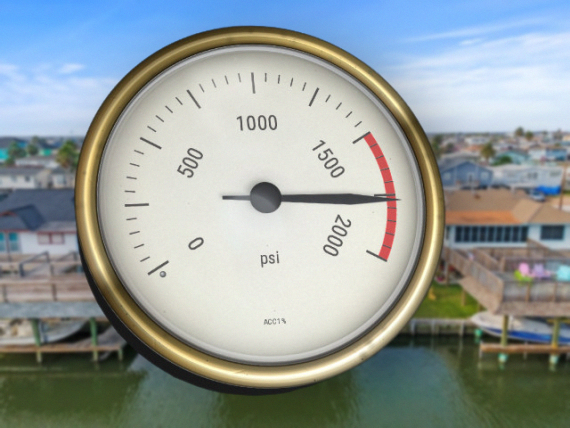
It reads **1775** psi
